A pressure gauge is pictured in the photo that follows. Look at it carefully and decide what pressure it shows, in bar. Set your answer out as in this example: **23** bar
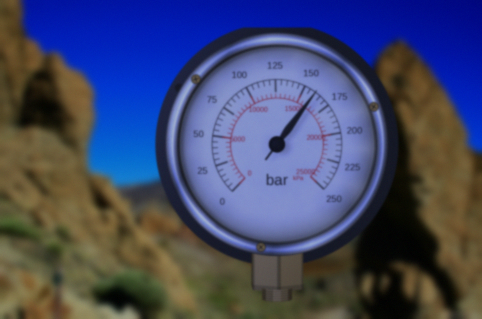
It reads **160** bar
